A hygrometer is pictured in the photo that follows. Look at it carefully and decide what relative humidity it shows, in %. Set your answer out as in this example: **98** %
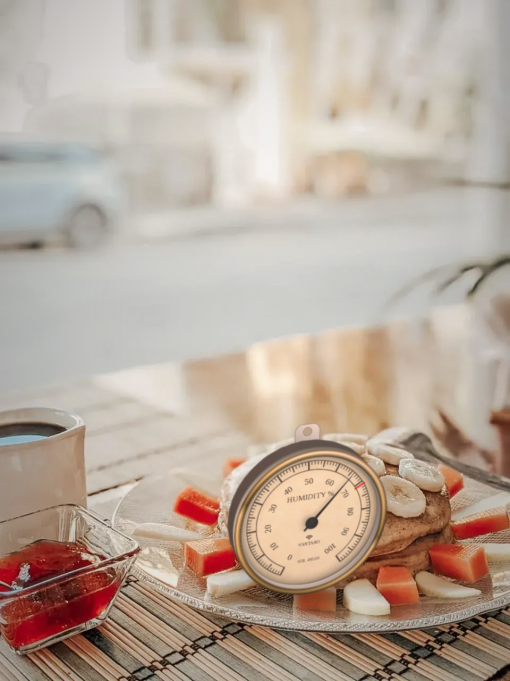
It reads **65** %
